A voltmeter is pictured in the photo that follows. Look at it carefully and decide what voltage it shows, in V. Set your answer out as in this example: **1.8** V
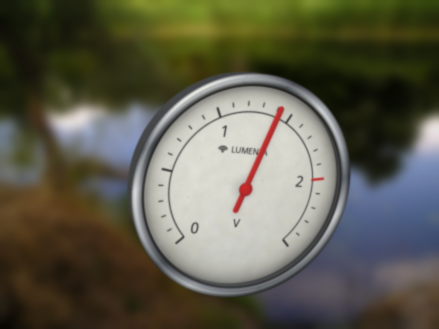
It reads **1.4** V
